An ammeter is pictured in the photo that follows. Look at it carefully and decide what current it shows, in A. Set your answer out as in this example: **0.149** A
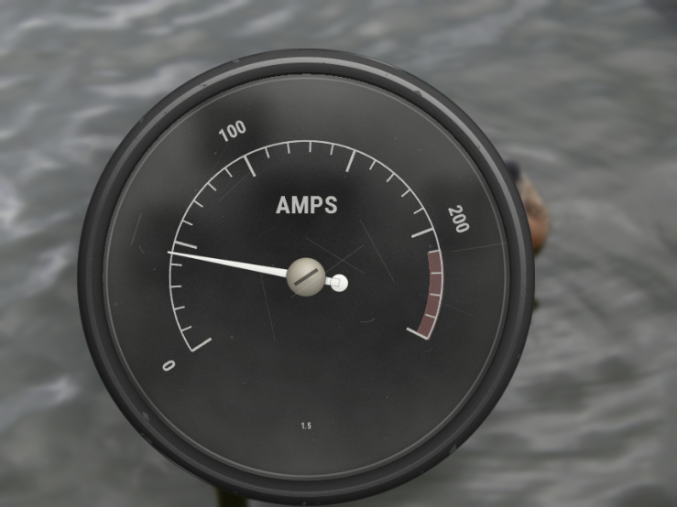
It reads **45** A
